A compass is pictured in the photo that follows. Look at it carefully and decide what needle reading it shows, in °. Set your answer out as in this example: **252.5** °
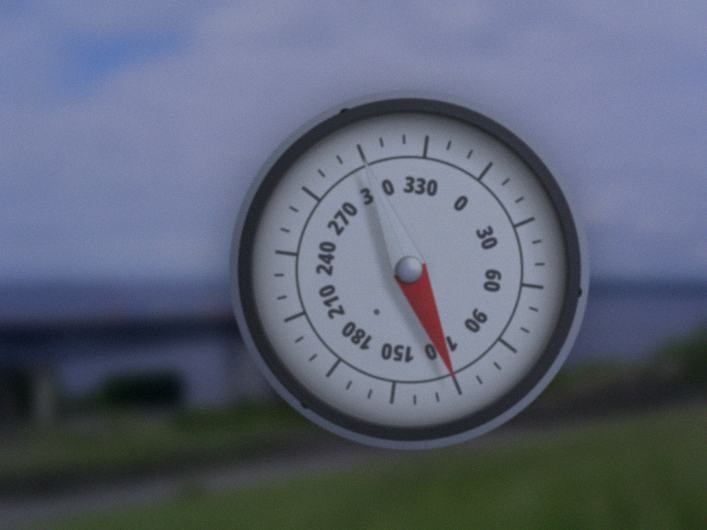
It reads **120** °
